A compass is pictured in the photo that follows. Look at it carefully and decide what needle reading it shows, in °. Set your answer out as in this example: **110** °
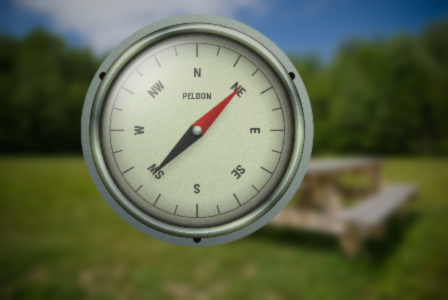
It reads **45** °
